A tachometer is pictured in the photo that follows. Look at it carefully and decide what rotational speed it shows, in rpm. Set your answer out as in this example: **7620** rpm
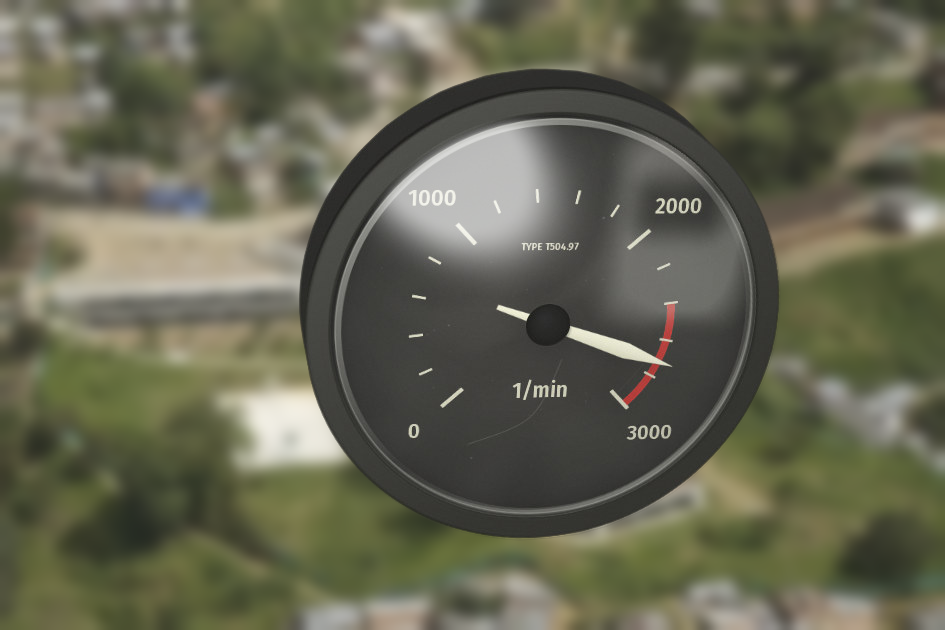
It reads **2700** rpm
